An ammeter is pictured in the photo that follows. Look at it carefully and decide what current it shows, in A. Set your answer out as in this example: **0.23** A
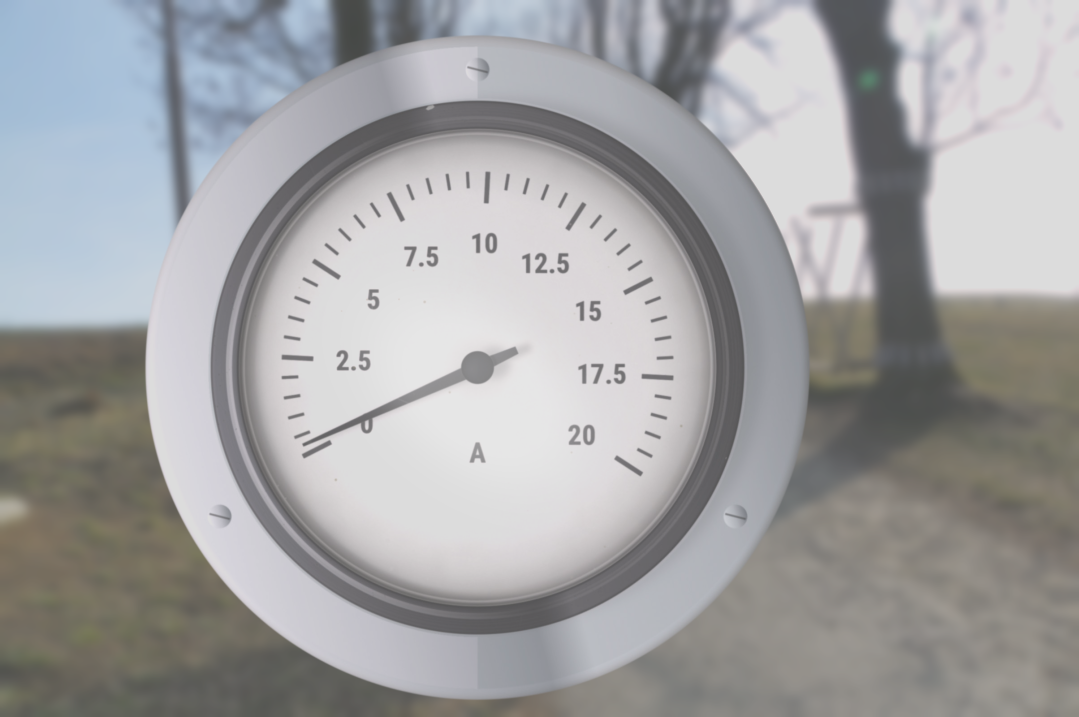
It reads **0.25** A
